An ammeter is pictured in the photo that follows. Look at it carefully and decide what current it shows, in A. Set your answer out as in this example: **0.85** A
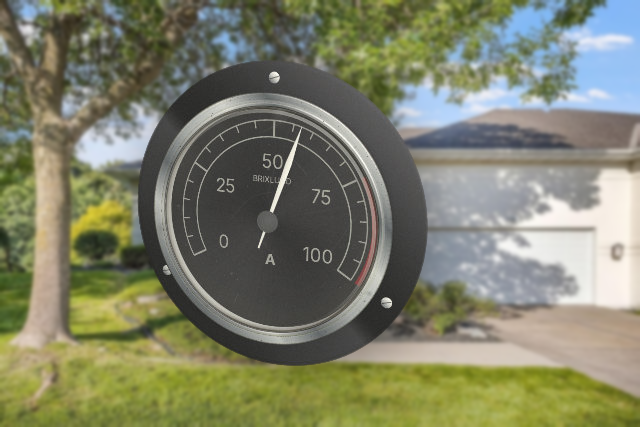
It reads **57.5** A
